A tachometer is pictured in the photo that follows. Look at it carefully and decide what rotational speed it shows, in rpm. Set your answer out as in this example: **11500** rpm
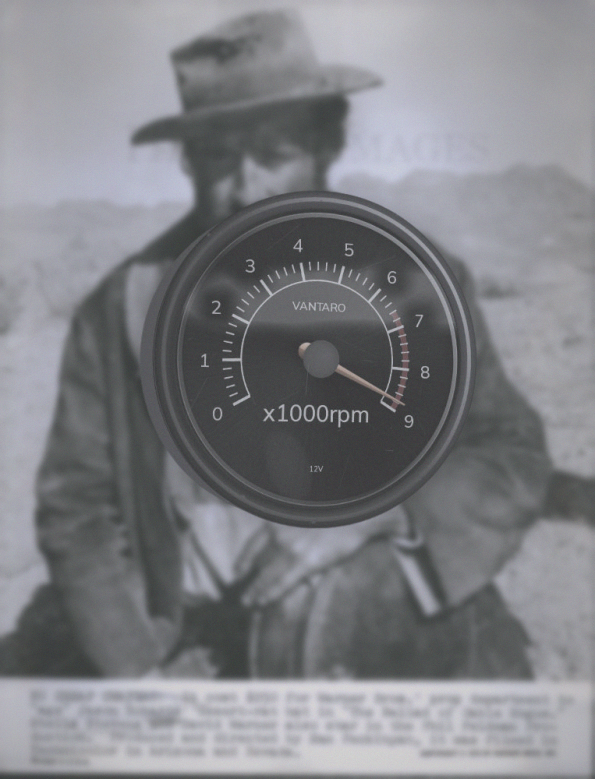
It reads **8800** rpm
